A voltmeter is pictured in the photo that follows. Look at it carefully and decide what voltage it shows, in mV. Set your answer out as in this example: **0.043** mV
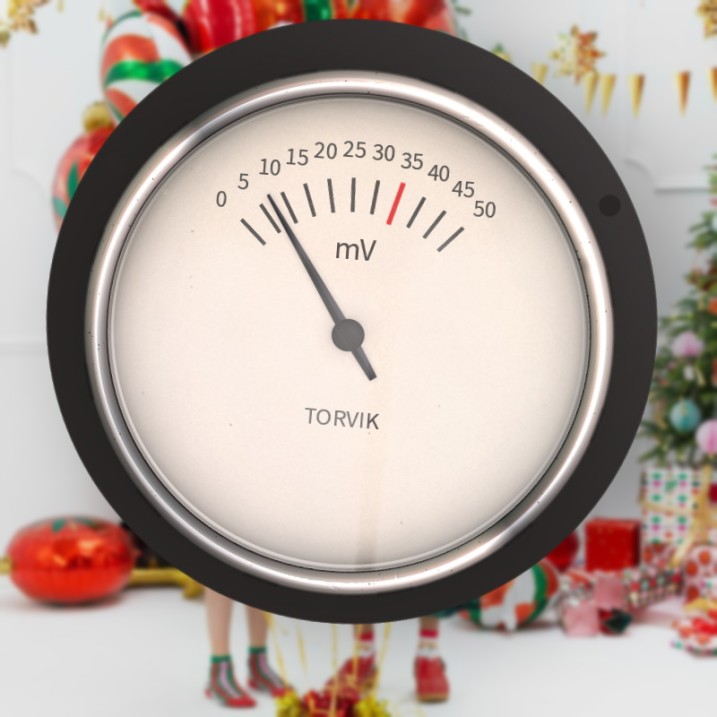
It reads **7.5** mV
